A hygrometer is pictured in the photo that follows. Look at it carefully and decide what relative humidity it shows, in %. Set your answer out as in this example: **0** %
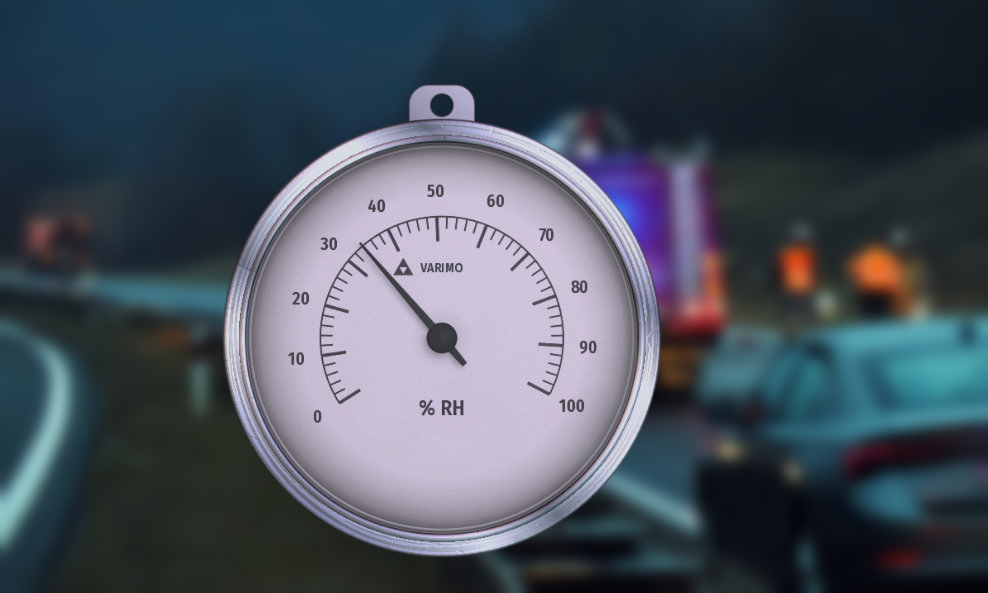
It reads **34** %
